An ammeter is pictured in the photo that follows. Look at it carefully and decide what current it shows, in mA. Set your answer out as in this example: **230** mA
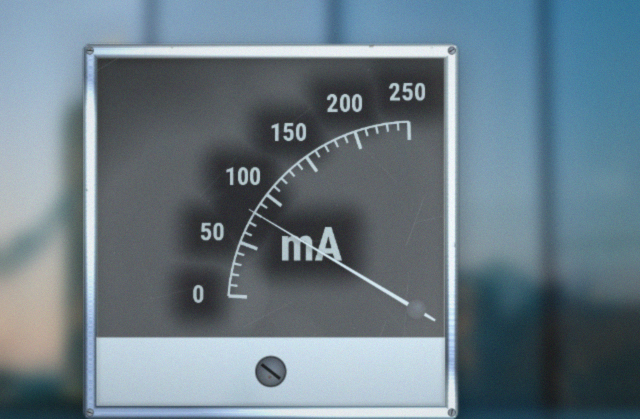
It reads **80** mA
